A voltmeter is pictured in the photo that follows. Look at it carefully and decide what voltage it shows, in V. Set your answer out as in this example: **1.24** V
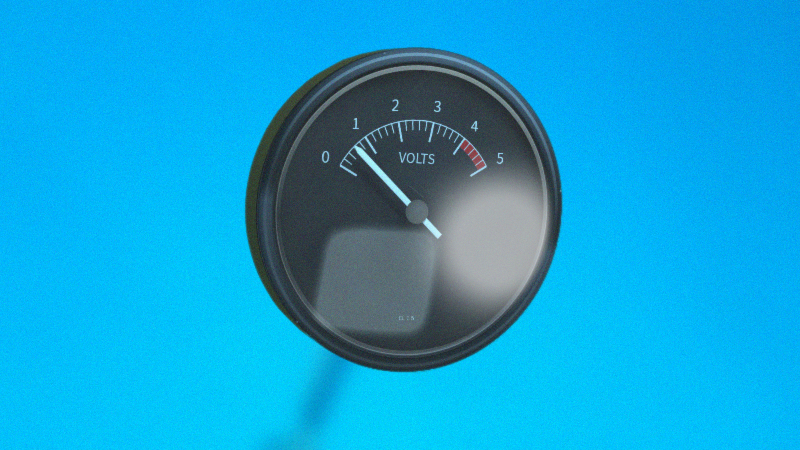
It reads **0.6** V
